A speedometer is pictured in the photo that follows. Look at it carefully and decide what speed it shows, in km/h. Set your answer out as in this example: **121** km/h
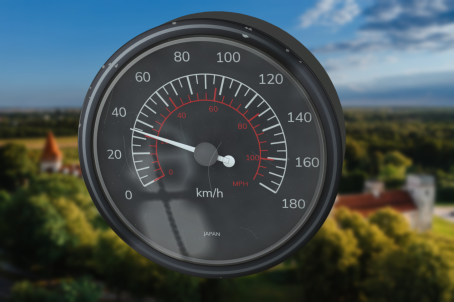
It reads **35** km/h
